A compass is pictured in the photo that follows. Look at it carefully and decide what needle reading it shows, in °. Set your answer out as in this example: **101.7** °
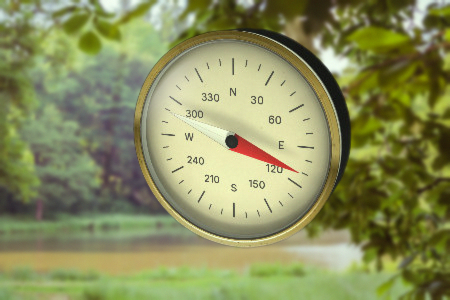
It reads **110** °
